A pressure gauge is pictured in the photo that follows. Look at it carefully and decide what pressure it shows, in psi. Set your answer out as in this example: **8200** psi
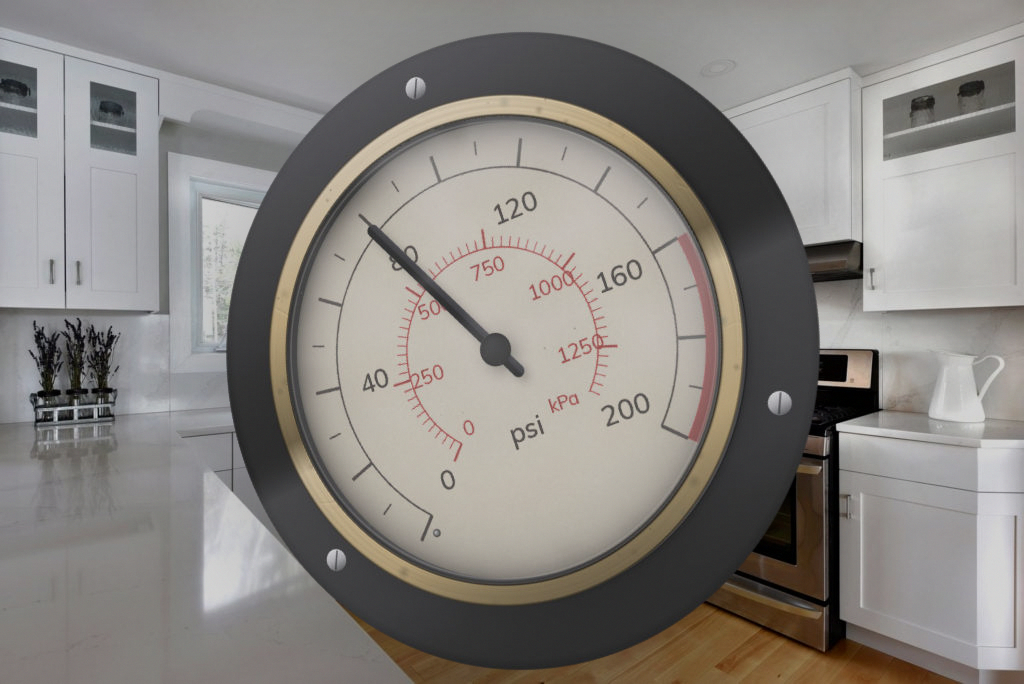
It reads **80** psi
